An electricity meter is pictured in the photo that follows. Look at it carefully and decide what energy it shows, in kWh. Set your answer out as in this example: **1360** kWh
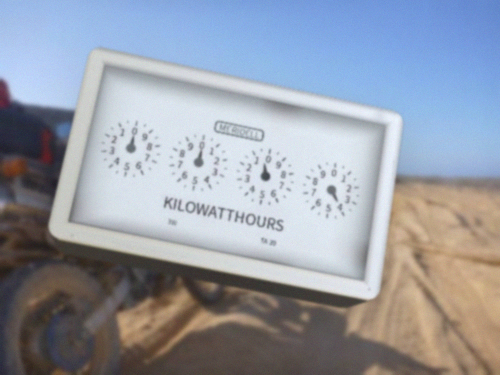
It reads **4** kWh
